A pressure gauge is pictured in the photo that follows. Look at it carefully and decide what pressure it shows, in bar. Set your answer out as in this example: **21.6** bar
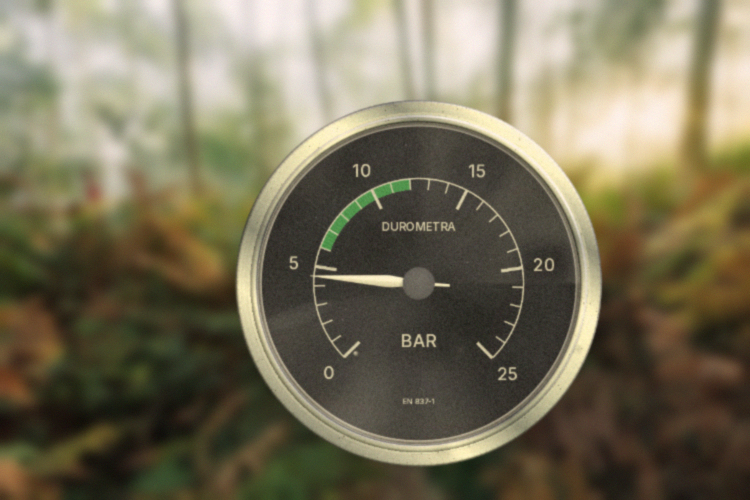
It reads **4.5** bar
